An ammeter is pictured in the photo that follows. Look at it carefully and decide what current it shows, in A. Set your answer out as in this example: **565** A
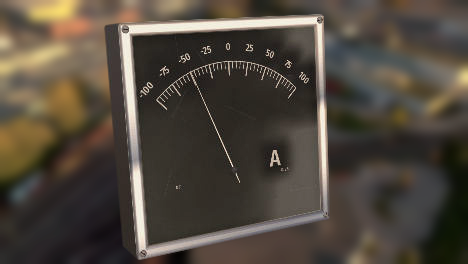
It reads **-50** A
